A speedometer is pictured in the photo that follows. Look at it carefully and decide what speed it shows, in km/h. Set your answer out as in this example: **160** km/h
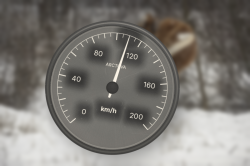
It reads **110** km/h
